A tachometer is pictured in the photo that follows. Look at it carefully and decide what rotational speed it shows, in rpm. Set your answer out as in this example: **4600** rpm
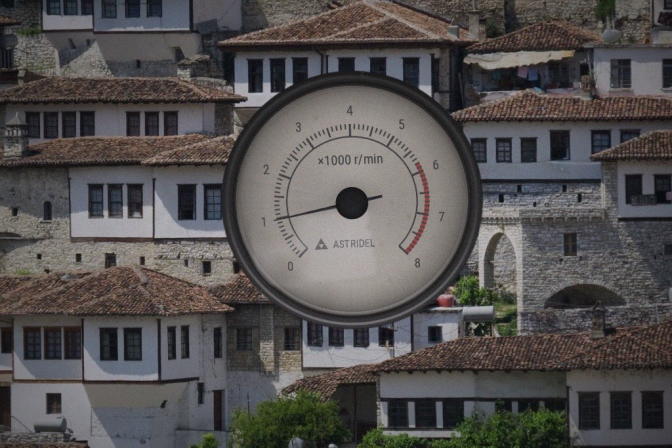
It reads **1000** rpm
